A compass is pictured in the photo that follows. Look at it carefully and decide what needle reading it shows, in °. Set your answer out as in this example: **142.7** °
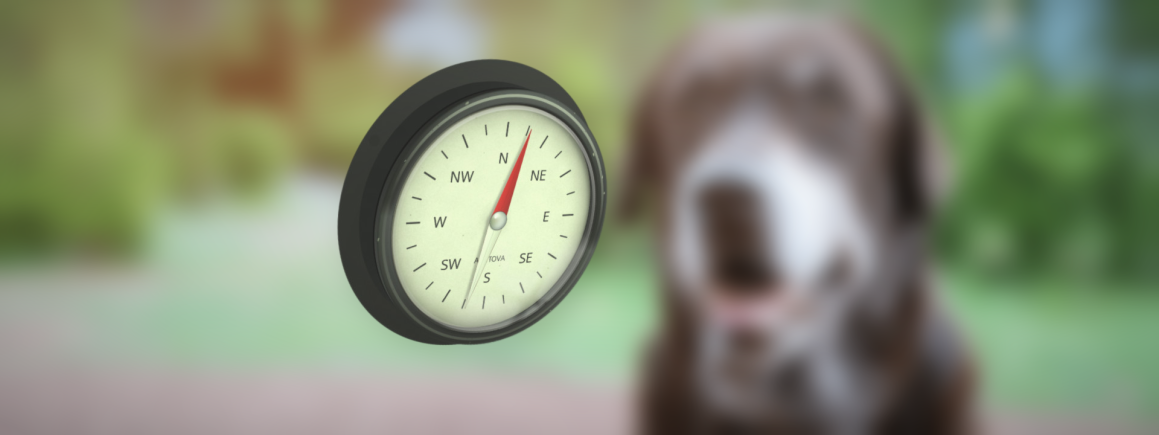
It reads **15** °
